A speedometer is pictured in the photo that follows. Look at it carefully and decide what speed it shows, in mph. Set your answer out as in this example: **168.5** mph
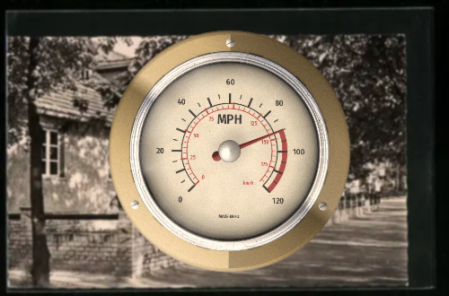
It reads **90** mph
